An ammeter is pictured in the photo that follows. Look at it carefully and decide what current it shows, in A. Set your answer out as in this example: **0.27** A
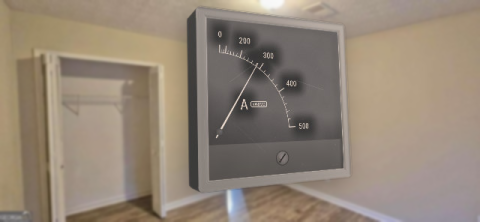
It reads **280** A
